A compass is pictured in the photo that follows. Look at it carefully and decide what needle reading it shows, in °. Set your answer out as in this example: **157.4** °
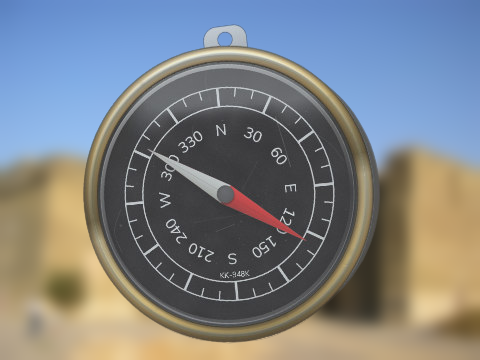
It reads **125** °
